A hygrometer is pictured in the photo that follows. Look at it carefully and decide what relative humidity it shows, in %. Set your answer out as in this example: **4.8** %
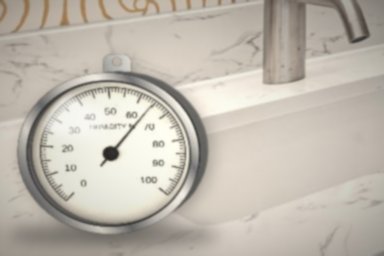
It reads **65** %
